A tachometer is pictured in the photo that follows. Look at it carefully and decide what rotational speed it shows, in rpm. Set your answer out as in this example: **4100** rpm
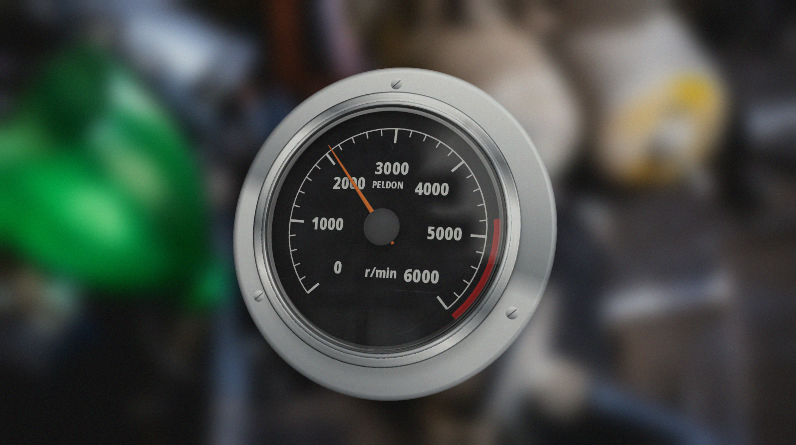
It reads **2100** rpm
